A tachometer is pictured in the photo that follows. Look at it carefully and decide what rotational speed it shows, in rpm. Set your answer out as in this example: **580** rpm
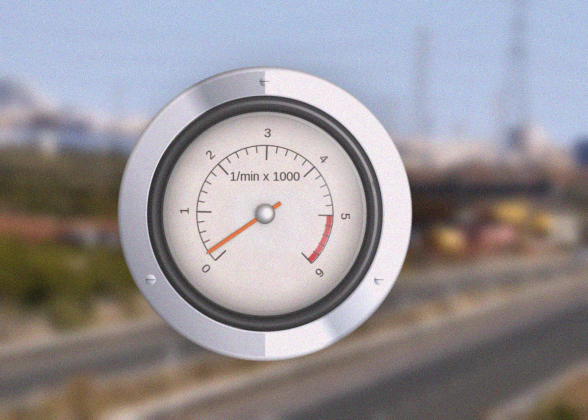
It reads **200** rpm
